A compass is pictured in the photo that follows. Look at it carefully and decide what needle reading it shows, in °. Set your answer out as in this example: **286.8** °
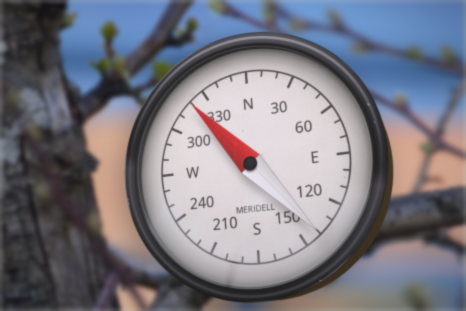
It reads **320** °
